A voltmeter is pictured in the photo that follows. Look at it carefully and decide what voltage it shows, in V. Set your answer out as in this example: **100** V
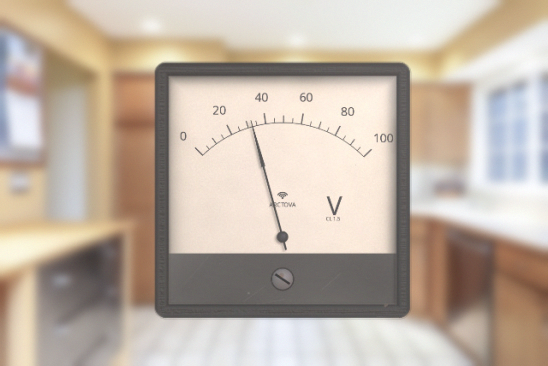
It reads **32.5** V
